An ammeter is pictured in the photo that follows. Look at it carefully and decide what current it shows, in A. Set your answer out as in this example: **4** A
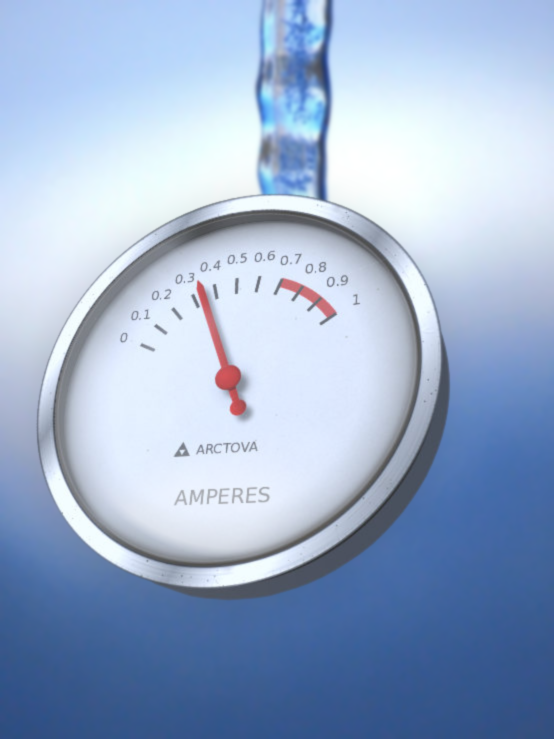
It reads **0.35** A
